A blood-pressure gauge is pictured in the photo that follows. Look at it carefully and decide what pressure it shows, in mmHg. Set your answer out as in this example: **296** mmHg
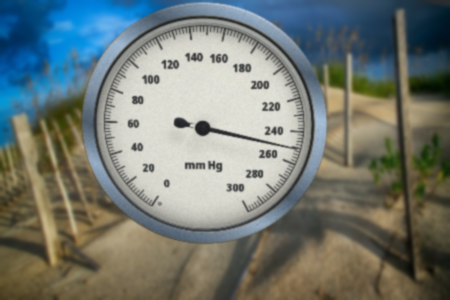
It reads **250** mmHg
